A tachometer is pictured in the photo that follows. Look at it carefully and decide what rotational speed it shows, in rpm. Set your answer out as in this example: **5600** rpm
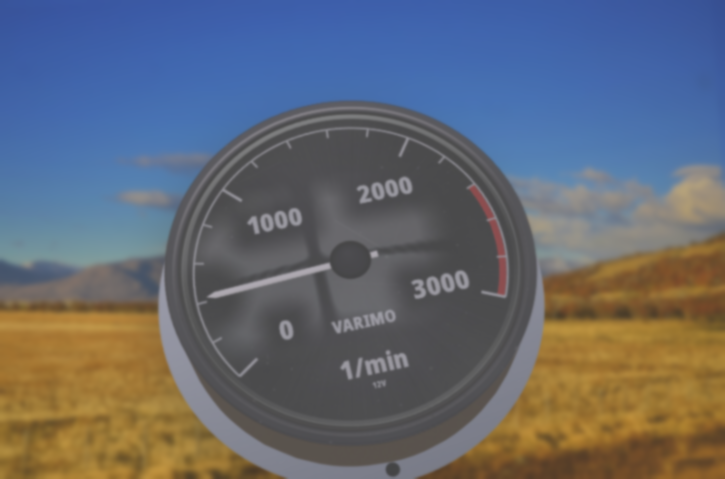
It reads **400** rpm
